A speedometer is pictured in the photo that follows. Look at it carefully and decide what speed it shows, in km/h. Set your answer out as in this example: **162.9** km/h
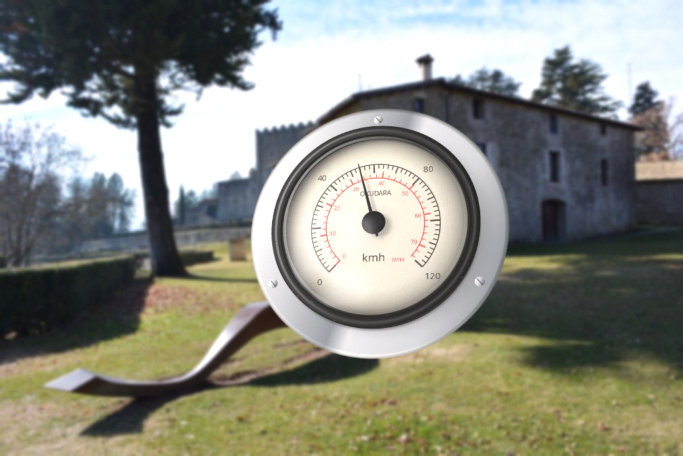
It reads **54** km/h
